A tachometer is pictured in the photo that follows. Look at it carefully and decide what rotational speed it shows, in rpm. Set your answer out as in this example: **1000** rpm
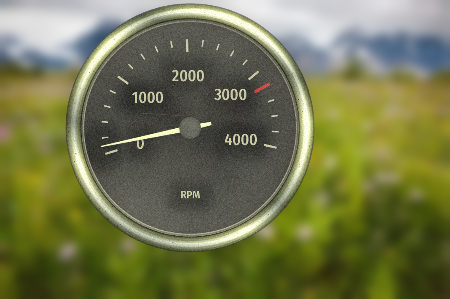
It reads **100** rpm
